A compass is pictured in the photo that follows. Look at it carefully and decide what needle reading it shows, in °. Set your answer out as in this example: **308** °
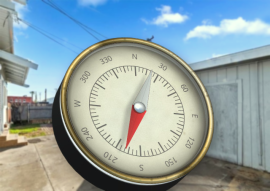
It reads **200** °
